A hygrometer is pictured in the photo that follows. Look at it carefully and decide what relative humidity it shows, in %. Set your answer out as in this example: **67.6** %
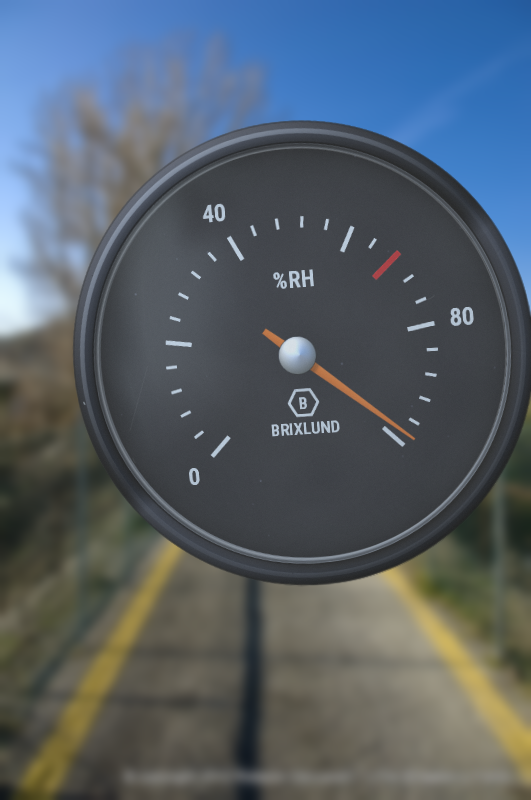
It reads **98** %
